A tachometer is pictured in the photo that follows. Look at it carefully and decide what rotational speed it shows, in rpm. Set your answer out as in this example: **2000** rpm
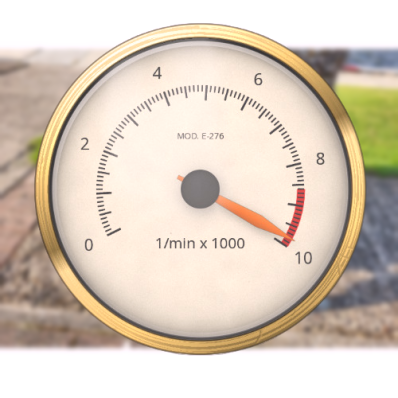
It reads **9800** rpm
